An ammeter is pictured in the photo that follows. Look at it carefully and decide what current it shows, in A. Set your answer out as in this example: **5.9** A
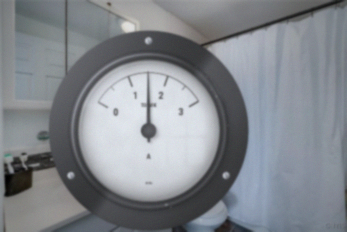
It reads **1.5** A
